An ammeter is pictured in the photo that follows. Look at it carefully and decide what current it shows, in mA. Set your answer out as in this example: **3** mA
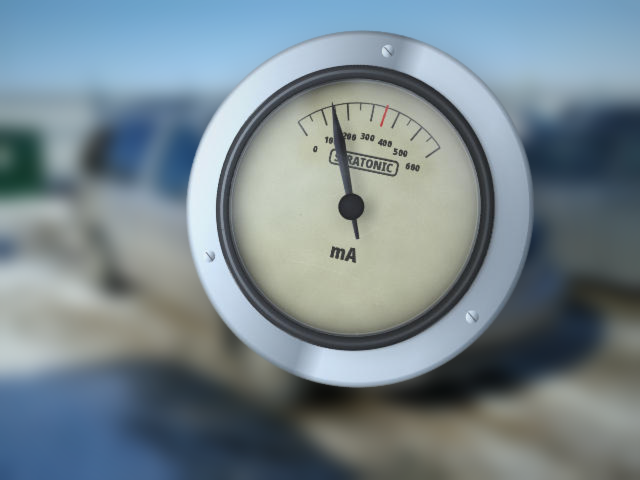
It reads **150** mA
